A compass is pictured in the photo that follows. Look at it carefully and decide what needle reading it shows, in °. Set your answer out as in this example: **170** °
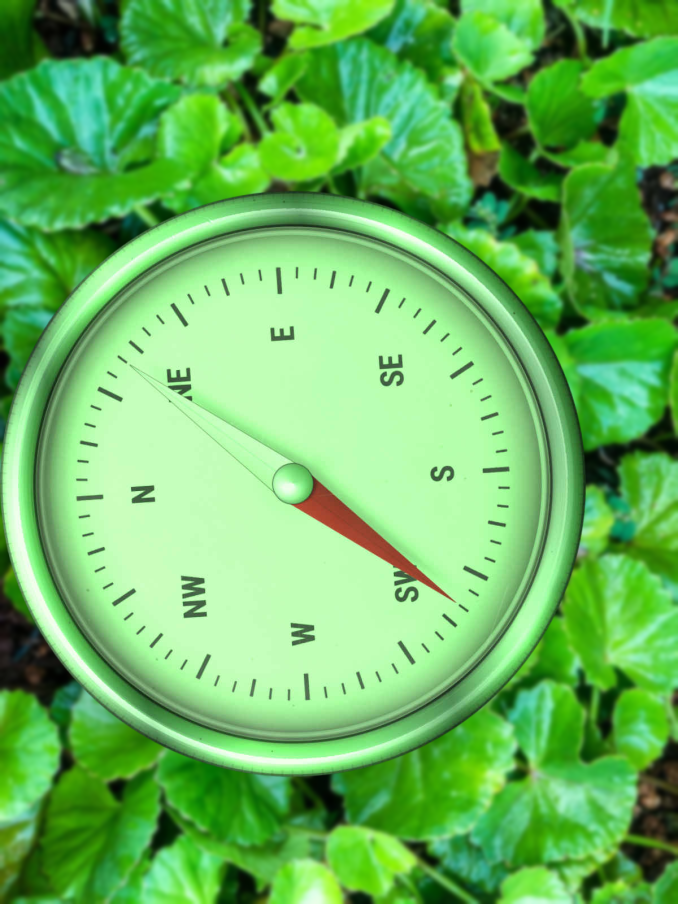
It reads **220** °
